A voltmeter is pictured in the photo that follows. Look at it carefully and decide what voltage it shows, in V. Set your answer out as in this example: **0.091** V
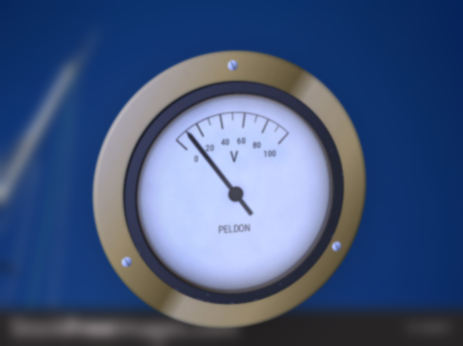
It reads **10** V
